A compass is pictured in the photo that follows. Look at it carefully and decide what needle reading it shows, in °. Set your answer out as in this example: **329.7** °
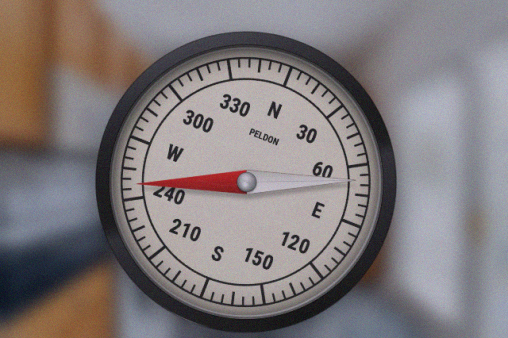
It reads **247.5** °
